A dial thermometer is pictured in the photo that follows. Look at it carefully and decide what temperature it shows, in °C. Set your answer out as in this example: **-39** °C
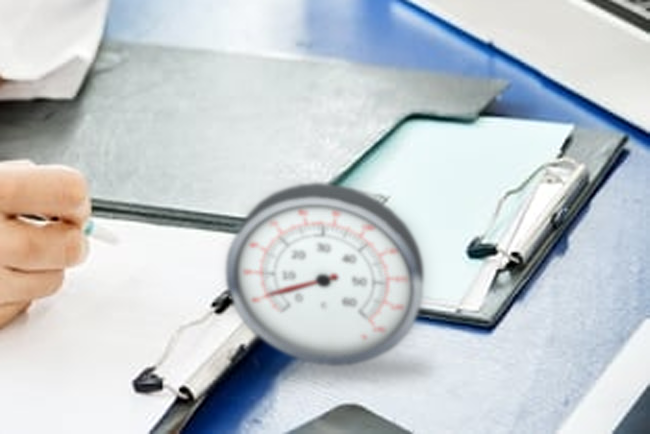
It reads **5** °C
